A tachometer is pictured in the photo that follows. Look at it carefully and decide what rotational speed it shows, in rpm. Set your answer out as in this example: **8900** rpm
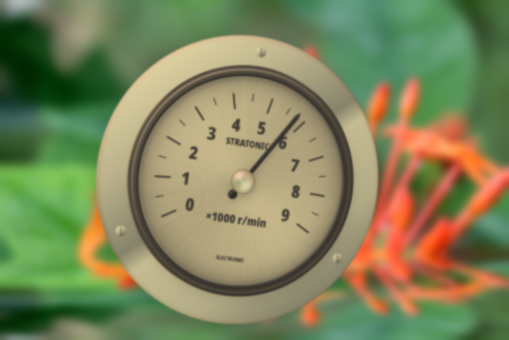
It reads **5750** rpm
